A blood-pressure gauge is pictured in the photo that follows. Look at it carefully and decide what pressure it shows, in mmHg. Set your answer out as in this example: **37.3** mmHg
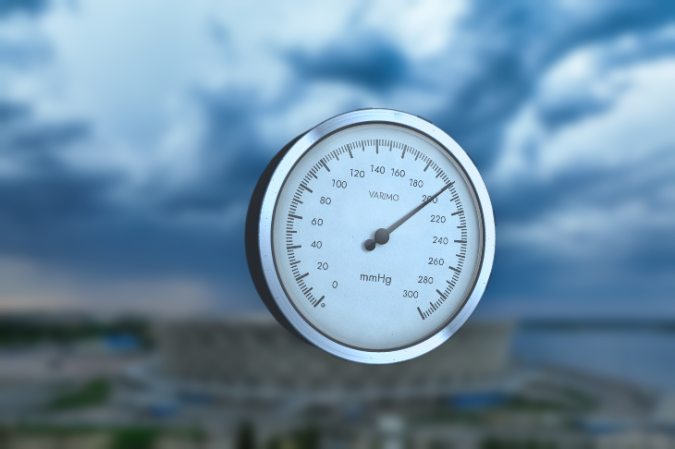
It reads **200** mmHg
